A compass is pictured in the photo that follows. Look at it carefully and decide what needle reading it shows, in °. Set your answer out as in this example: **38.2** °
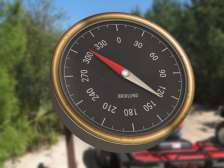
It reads **310** °
